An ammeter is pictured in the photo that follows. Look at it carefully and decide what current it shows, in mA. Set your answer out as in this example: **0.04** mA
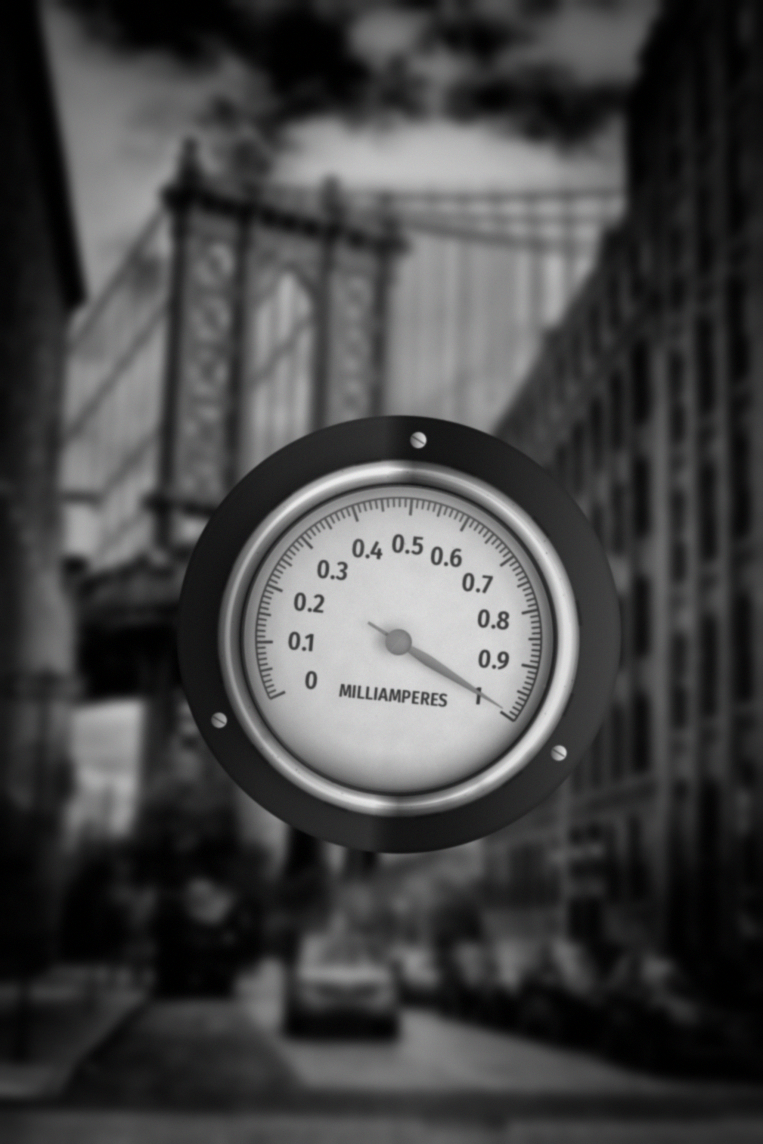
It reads **0.99** mA
